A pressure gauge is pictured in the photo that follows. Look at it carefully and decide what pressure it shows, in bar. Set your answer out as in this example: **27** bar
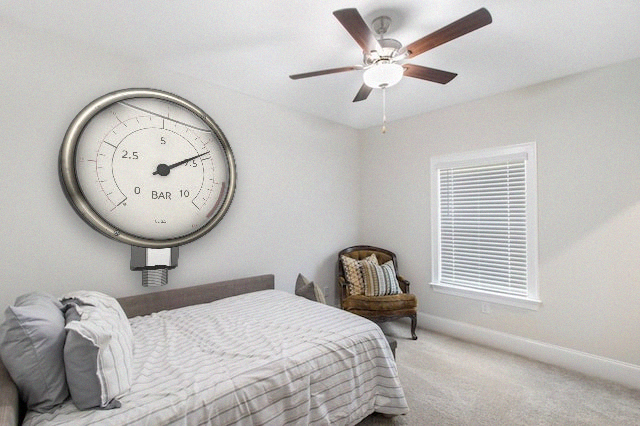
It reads **7.25** bar
